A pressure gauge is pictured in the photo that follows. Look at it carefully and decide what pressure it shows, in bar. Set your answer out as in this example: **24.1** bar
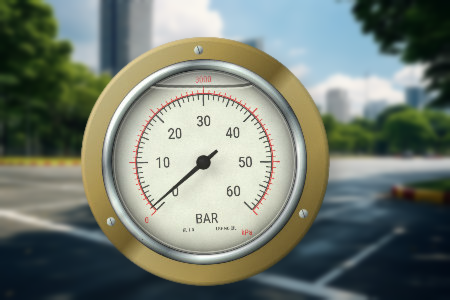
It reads **1** bar
